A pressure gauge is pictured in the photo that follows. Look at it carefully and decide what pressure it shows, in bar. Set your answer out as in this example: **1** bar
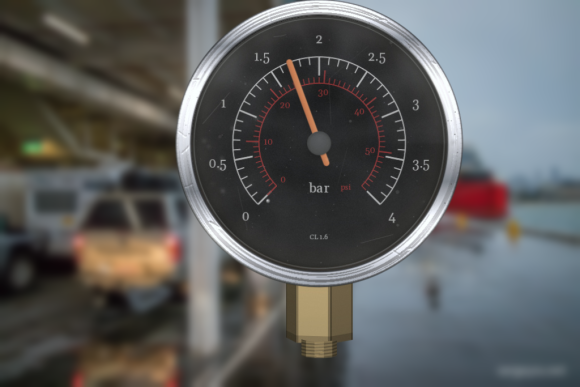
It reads **1.7** bar
